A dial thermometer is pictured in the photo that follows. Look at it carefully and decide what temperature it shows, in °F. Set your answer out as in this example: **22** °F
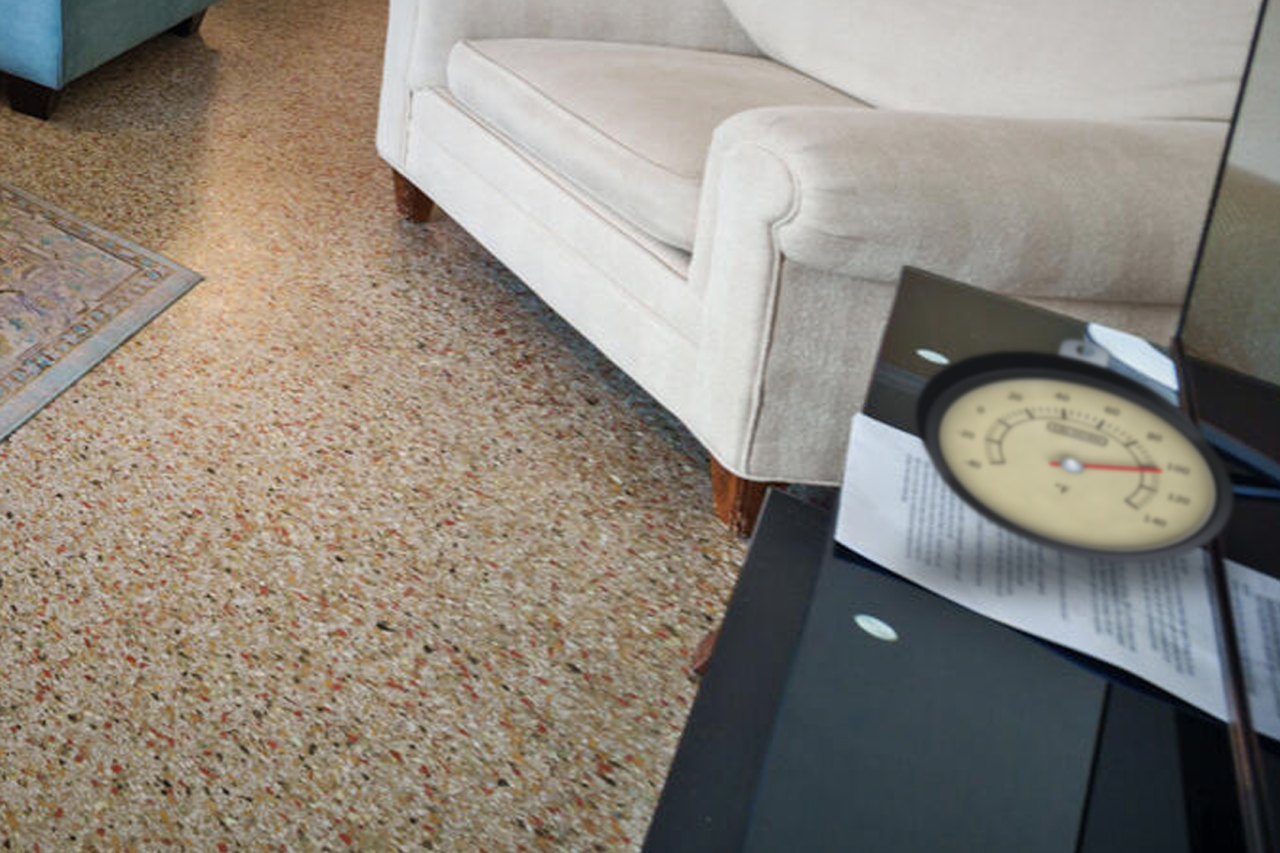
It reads **100** °F
